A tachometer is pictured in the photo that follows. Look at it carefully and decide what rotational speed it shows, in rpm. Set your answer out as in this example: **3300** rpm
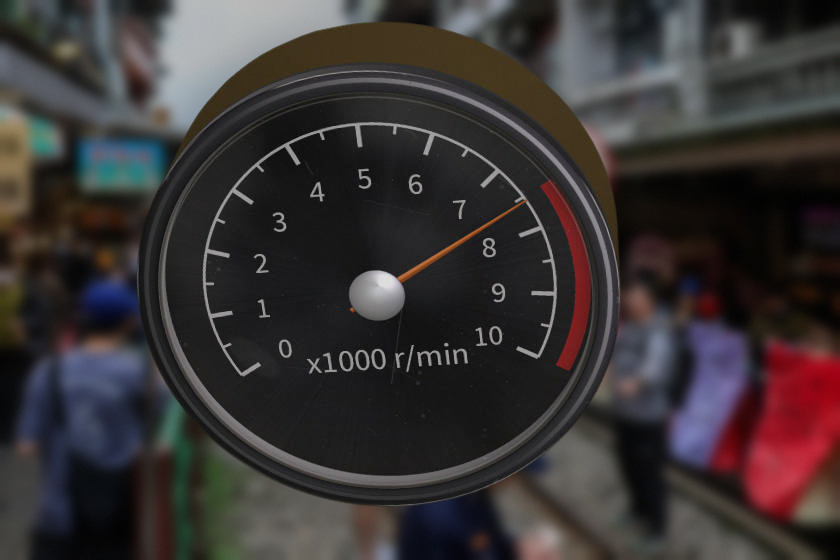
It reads **7500** rpm
